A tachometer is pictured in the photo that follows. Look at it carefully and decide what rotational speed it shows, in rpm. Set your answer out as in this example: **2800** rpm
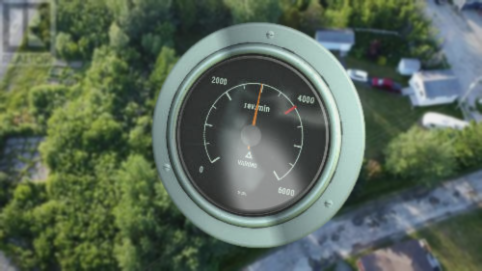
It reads **3000** rpm
